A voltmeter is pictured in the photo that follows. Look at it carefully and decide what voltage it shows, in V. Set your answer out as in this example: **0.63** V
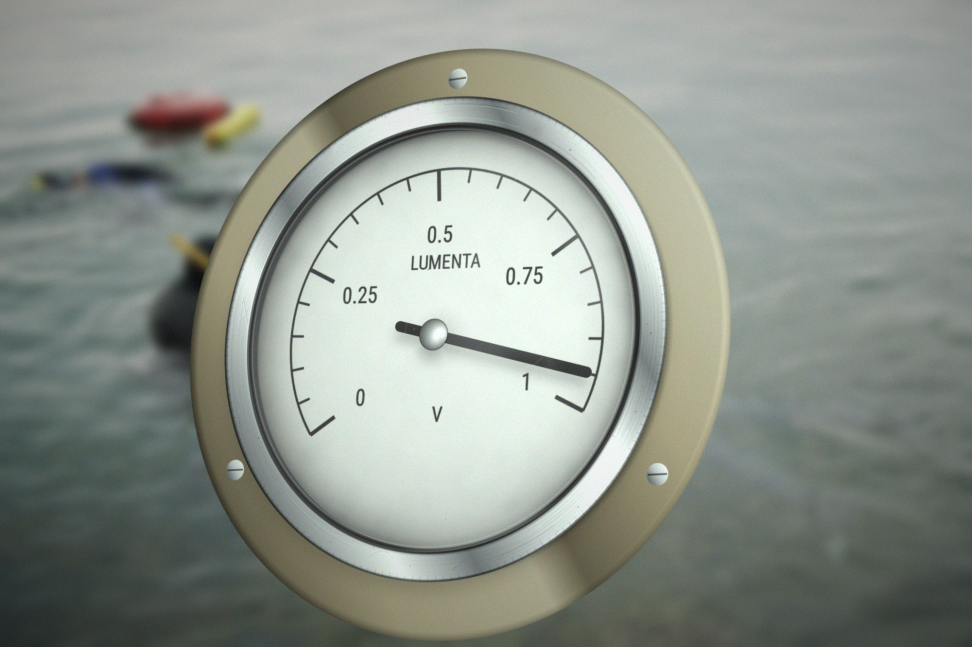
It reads **0.95** V
